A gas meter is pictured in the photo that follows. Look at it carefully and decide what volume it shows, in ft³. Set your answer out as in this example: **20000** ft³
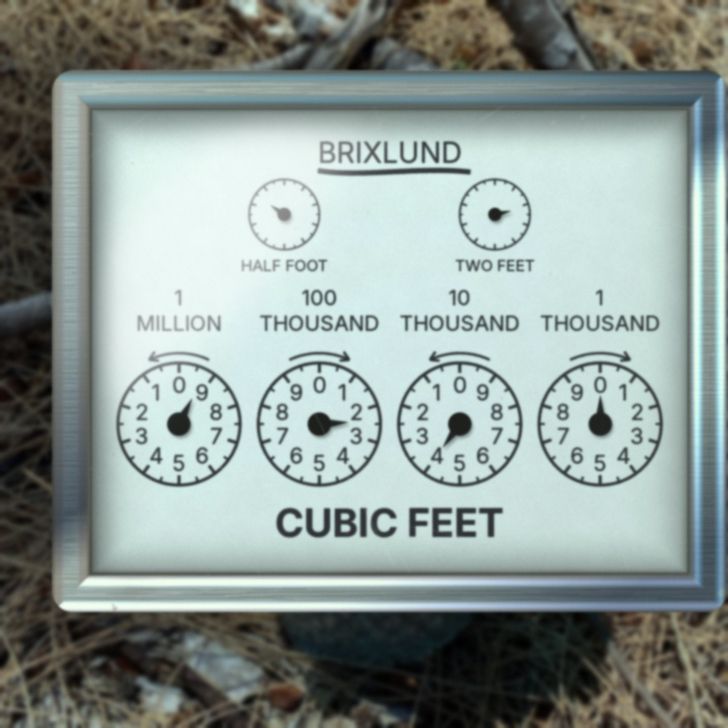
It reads **924000** ft³
